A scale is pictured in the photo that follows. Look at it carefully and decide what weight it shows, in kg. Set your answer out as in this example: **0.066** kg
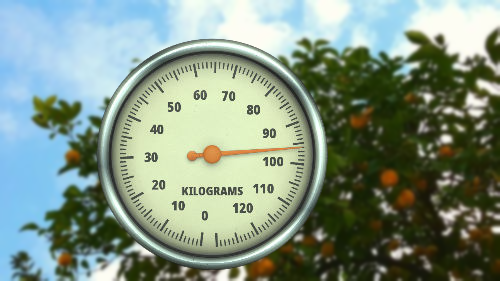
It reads **96** kg
